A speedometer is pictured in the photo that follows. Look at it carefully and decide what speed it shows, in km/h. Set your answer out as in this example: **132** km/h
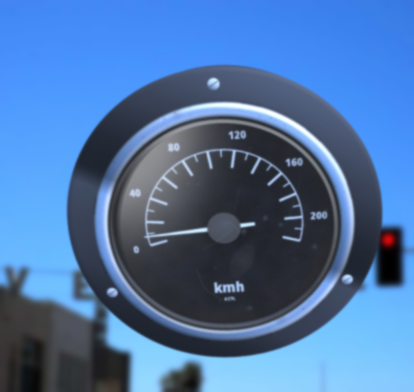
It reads **10** km/h
